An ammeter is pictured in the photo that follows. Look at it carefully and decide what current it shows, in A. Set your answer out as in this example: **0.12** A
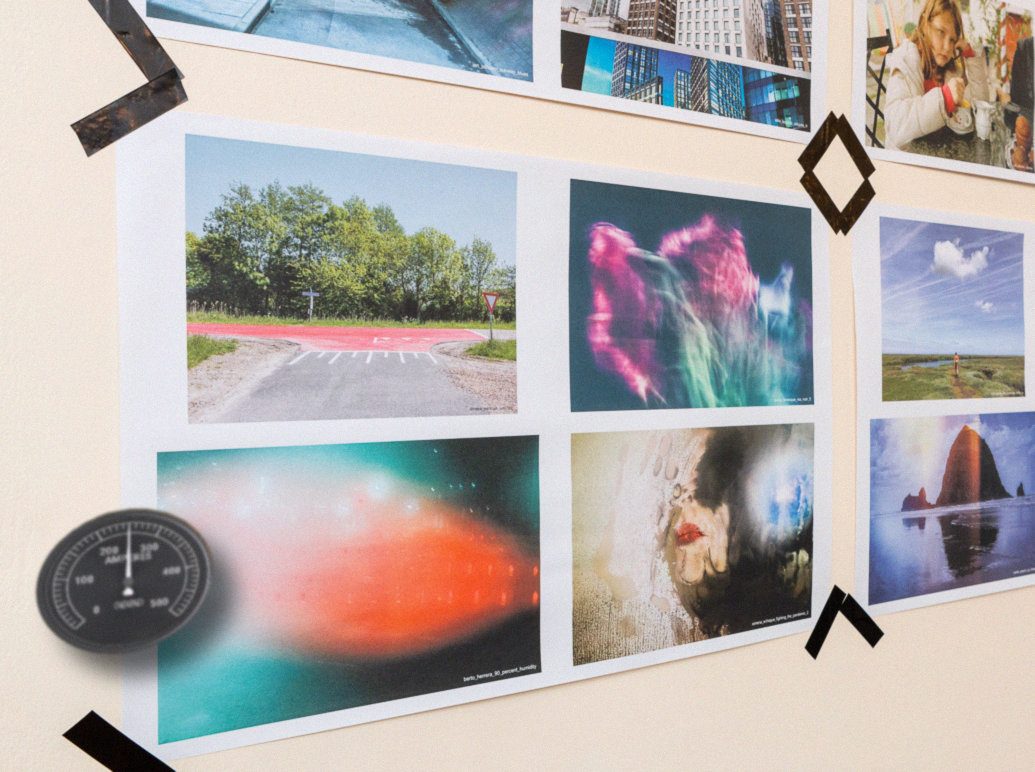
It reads **250** A
